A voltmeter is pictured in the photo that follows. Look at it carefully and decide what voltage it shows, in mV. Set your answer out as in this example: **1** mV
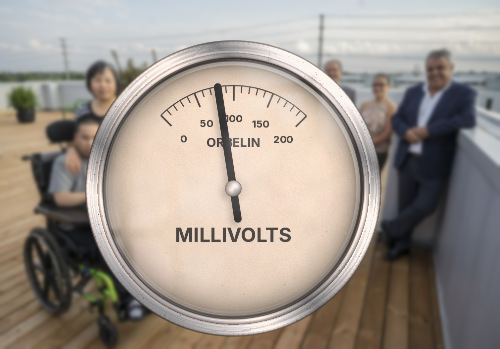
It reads **80** mV
